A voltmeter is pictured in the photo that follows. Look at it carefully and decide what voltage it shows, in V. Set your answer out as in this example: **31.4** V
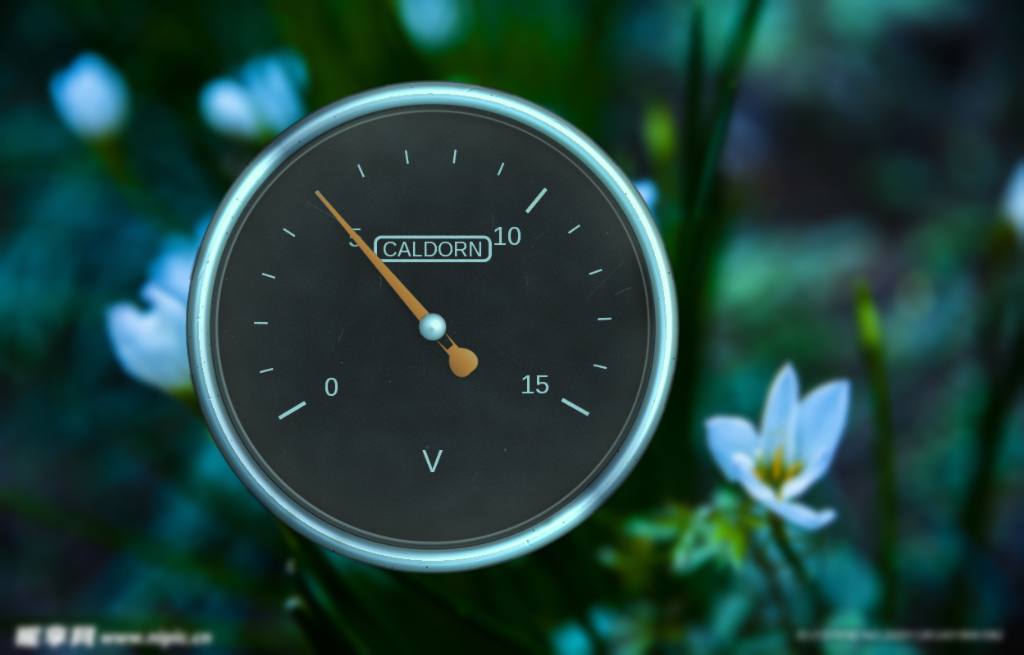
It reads **5** V
